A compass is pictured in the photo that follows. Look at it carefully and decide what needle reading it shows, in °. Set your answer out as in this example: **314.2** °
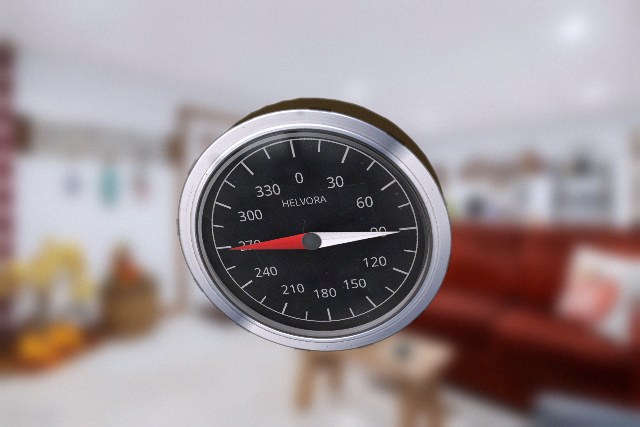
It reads **270** °
